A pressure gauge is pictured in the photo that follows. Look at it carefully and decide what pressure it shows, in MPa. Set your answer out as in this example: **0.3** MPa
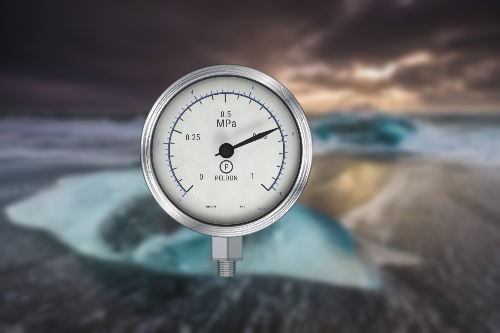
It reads **0.75** MPa
